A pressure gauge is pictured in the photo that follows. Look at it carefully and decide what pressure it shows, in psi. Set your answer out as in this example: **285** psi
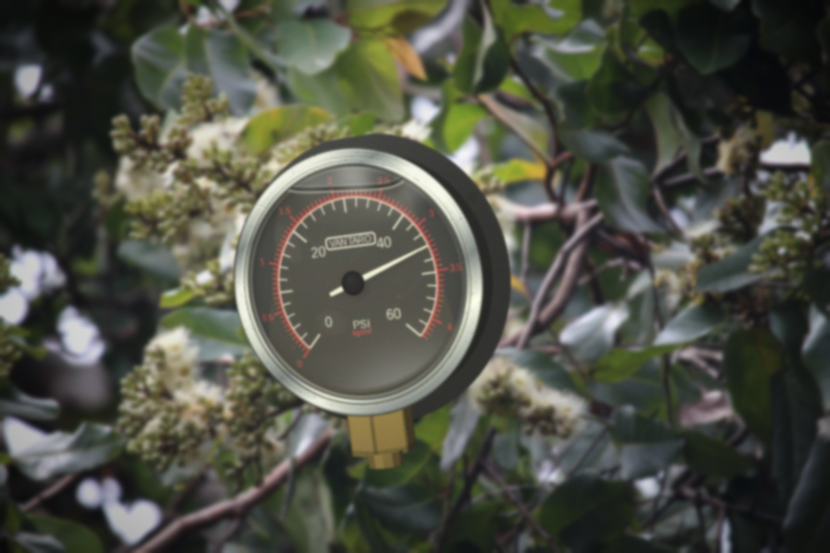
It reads **46** psi
